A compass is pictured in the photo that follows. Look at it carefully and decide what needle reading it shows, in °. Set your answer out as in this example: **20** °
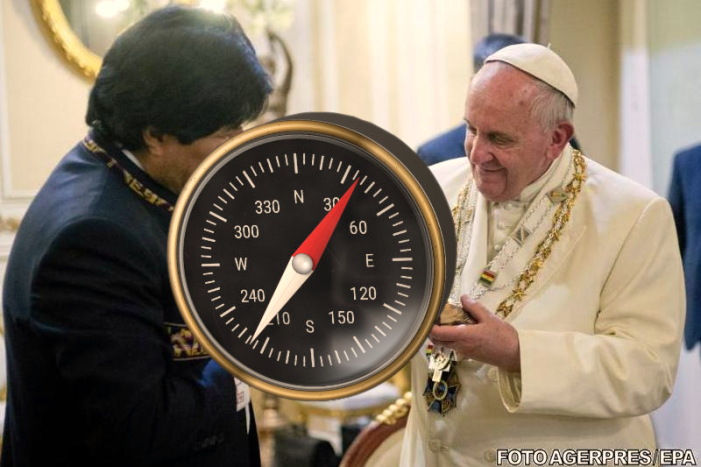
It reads **37.5** °
